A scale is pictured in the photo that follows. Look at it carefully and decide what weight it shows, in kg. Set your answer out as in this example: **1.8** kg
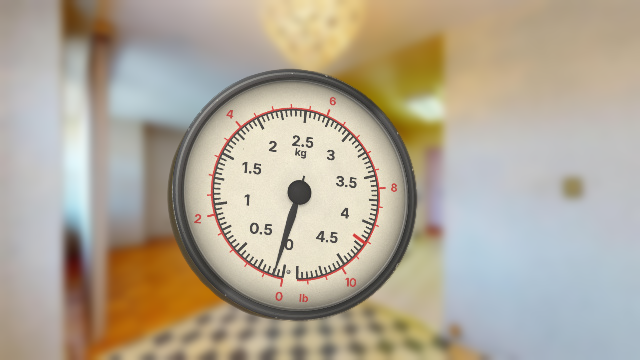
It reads **0.1** kg
